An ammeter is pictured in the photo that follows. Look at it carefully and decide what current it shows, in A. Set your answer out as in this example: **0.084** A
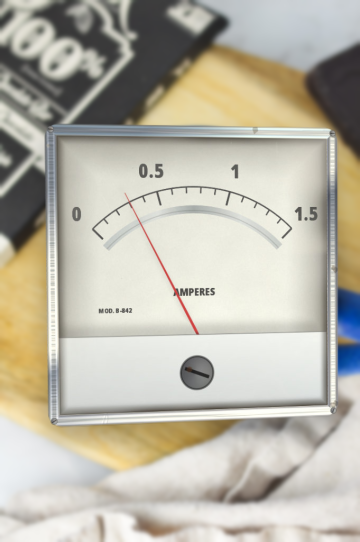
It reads **0.3** A
